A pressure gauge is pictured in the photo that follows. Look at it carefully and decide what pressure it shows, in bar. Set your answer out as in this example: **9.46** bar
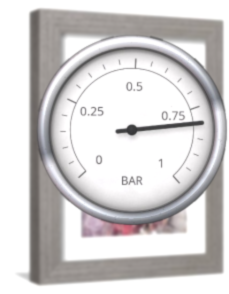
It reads **0.8** bar
